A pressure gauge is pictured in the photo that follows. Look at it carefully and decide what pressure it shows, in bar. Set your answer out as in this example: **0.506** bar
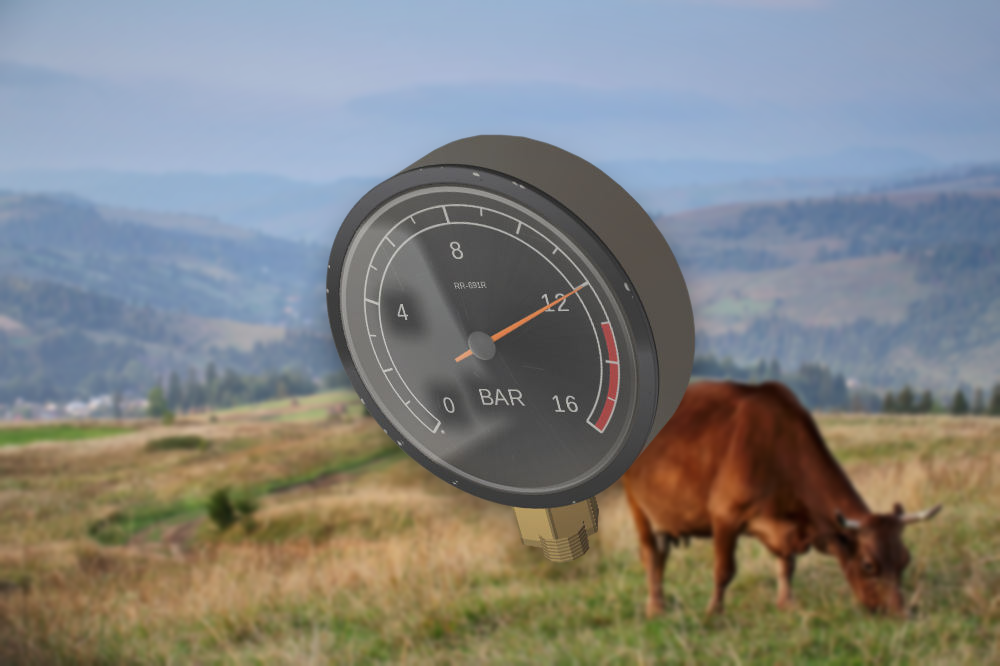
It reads **12** bar
